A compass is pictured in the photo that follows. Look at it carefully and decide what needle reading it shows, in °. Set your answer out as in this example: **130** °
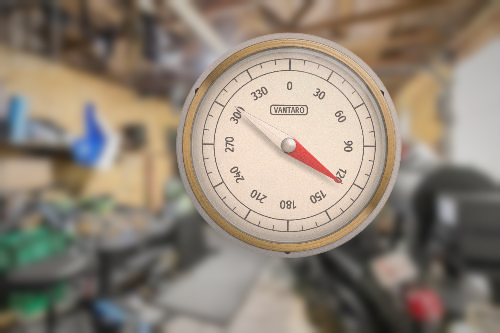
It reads **125** °
